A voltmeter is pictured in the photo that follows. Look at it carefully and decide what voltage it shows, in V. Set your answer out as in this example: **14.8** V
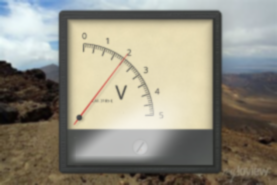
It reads **2** V
